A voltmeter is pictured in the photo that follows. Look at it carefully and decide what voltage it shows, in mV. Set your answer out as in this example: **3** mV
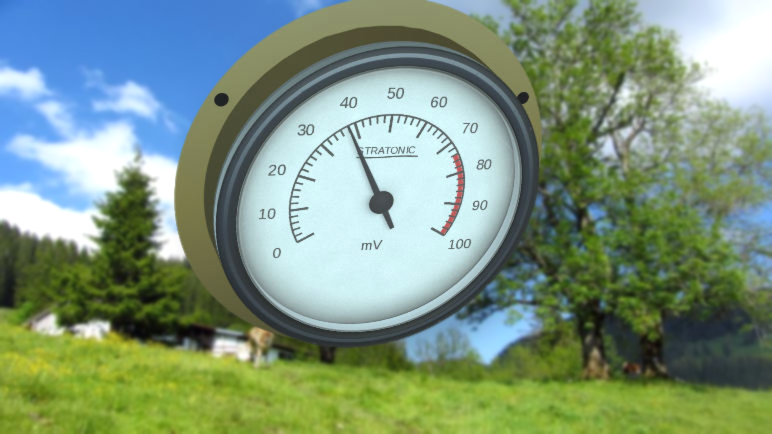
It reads **38** mV
